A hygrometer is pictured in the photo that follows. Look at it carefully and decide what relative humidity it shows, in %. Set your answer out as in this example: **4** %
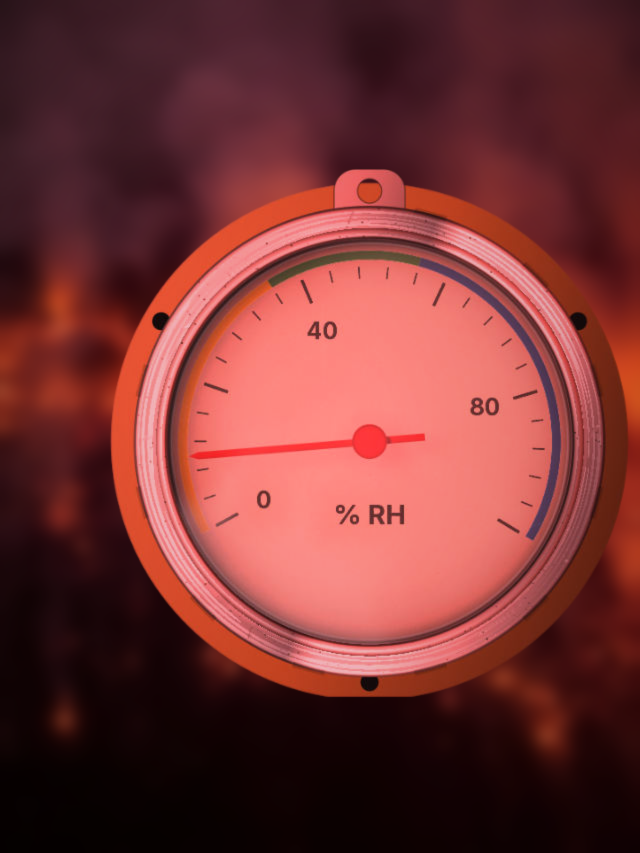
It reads **10** %
